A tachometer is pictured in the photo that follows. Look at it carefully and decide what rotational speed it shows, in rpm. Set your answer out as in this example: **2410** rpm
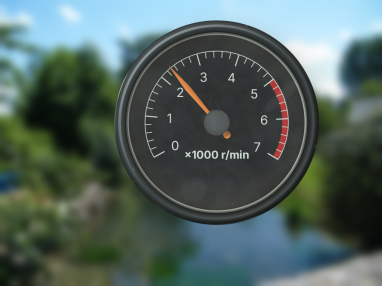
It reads **2300** rpm
